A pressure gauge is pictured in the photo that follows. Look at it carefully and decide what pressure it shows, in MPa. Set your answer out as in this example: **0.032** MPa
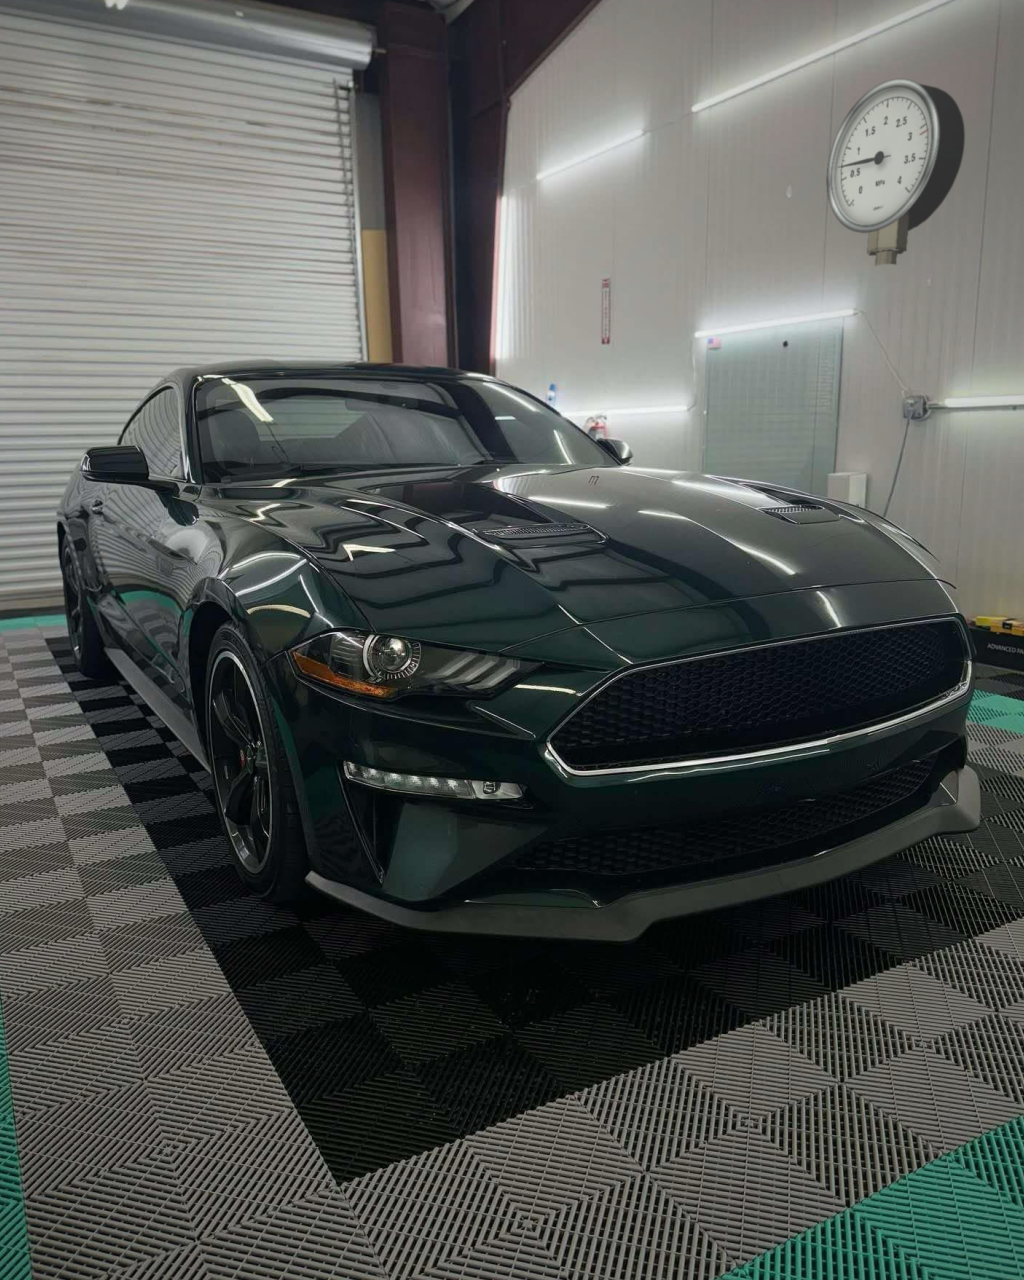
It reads **0.7** MPa
